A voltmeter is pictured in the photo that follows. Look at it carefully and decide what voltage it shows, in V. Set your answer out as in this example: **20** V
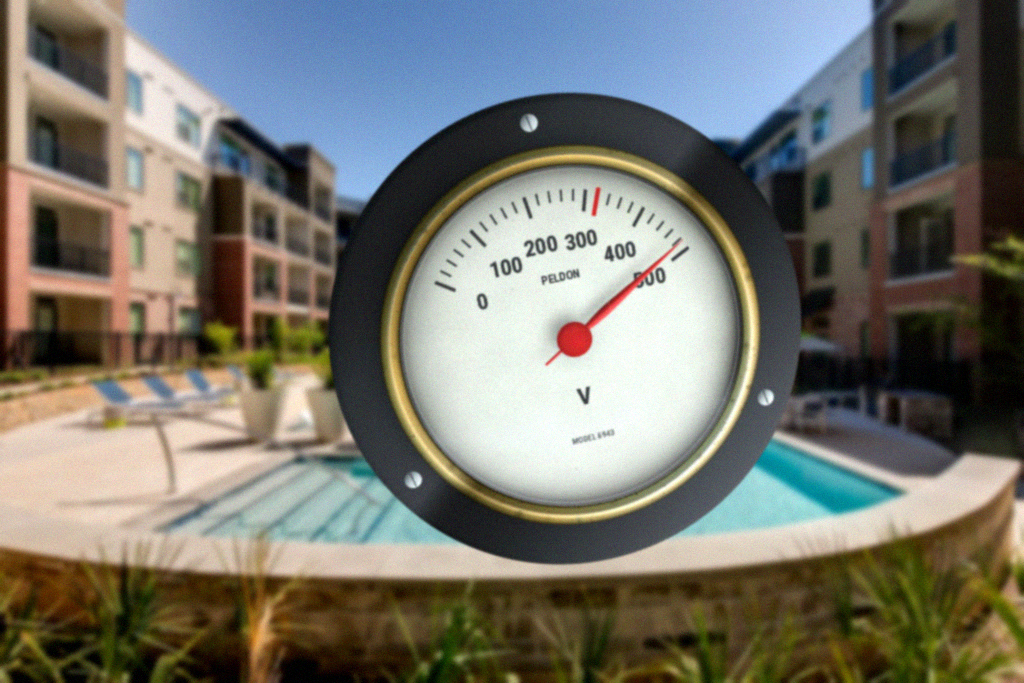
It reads **480** V
